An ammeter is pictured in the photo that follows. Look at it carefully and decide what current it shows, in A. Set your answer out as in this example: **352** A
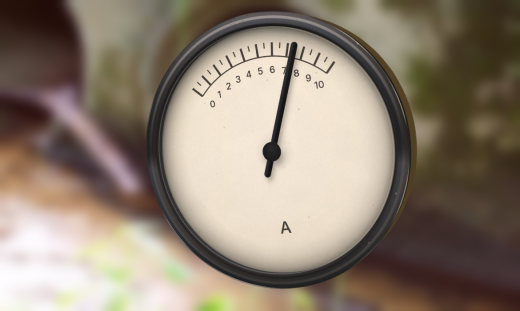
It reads **7.5** A
